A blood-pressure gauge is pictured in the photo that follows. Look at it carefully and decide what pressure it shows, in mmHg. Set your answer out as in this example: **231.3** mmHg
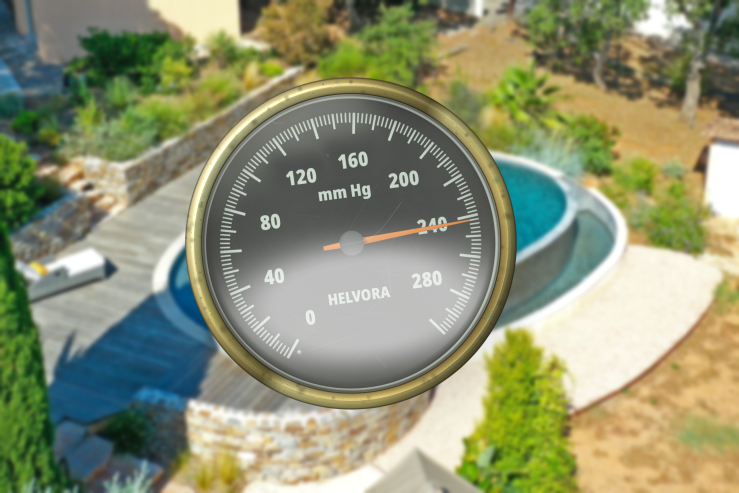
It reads **242** mmHg
